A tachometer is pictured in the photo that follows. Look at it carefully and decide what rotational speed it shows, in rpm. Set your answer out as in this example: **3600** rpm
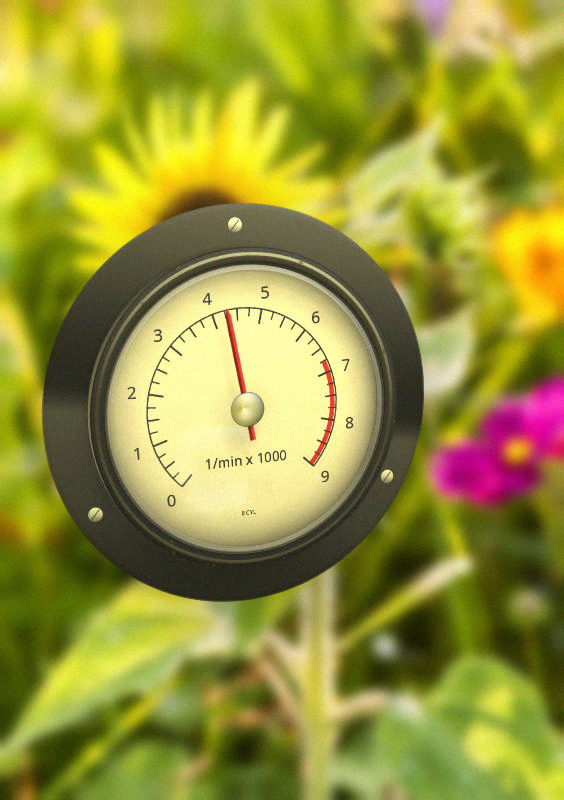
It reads **4250** rpm
